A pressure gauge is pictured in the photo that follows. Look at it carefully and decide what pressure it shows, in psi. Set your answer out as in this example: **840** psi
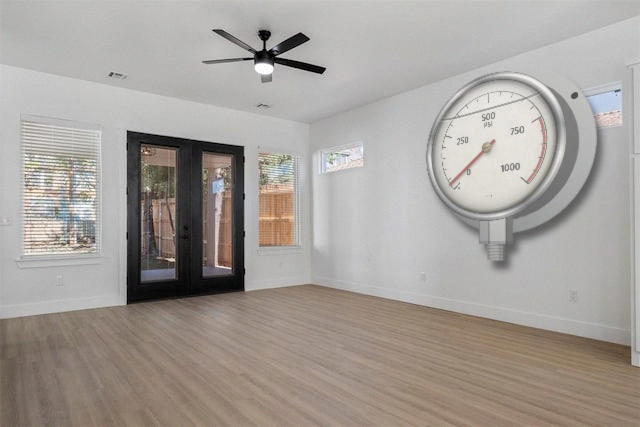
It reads **25** psi
